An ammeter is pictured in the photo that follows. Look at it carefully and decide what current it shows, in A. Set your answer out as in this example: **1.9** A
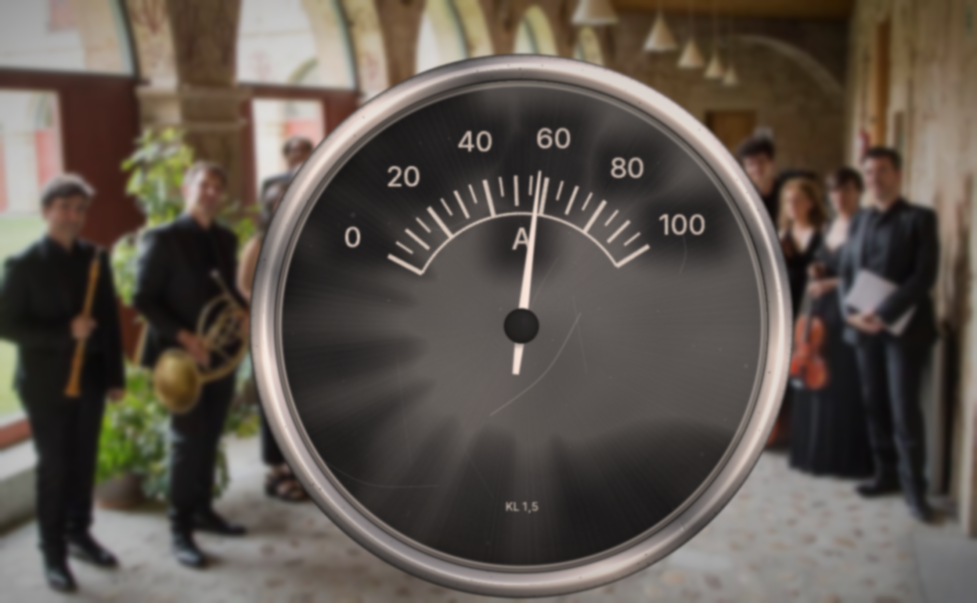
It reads **57.5** A
